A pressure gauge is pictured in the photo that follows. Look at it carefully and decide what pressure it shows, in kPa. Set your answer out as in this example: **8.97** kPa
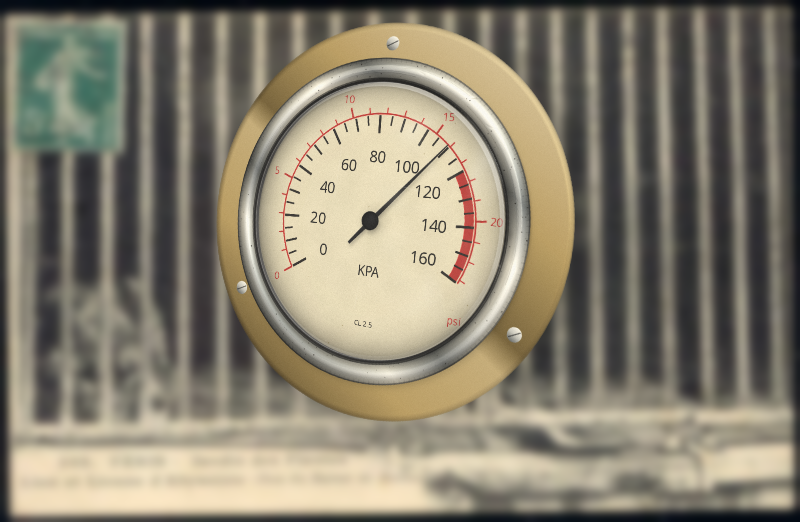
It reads **110** kPa
